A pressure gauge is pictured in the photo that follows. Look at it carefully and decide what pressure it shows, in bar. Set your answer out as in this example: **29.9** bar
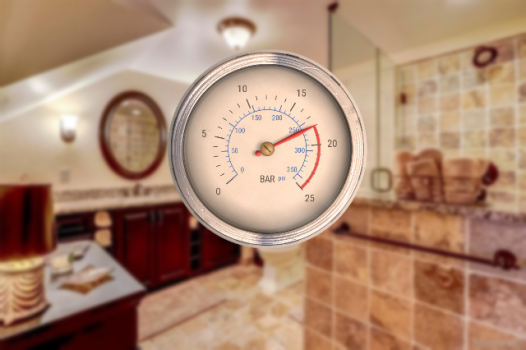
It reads **18** bar
